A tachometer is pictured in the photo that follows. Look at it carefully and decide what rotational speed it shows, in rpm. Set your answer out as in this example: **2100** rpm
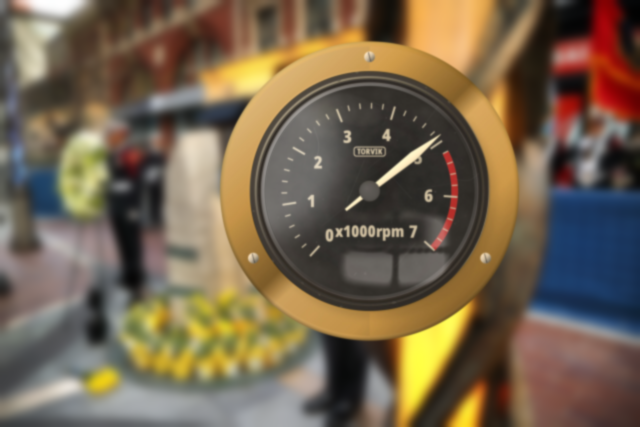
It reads **4900** rpm
